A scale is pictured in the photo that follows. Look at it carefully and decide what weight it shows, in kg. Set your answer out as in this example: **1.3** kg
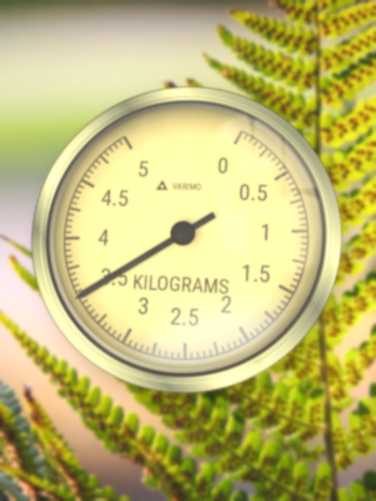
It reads **3.5** kg
